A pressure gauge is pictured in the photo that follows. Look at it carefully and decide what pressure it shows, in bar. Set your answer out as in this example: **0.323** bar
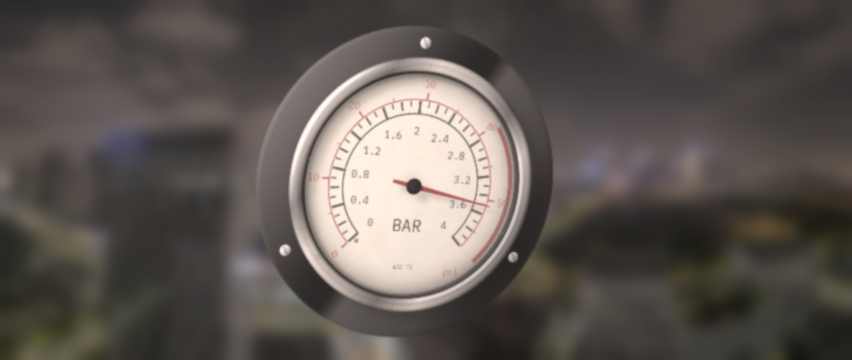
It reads **3.5** bar
